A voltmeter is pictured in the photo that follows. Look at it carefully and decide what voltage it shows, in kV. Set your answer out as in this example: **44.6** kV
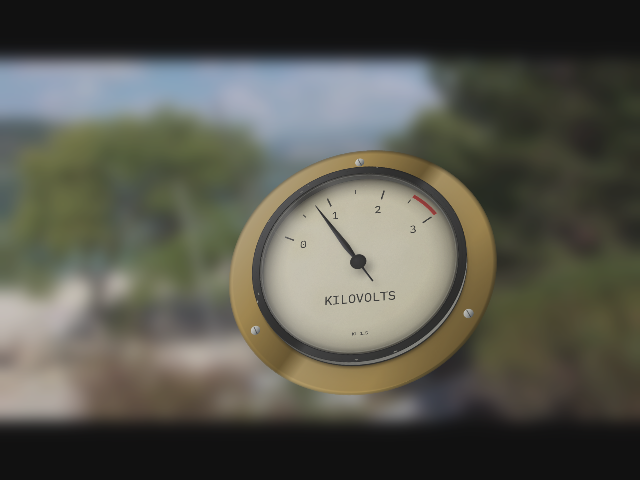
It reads **0.75** kV
